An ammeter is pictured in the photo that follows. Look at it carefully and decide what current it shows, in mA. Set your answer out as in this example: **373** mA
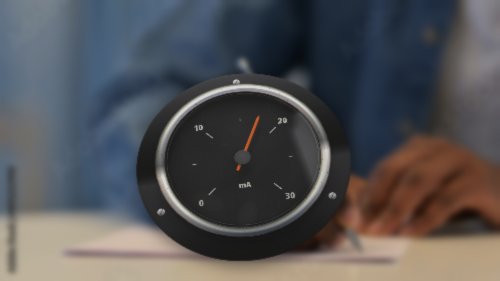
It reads **17.5** mA
